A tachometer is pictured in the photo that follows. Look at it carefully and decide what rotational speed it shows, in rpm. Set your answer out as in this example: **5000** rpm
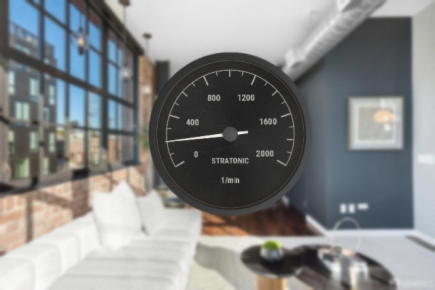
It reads **200** rpm
